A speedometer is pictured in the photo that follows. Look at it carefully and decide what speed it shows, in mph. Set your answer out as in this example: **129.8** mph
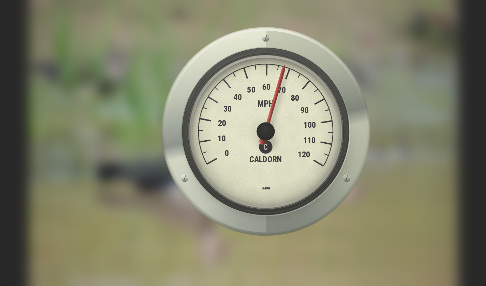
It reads **67.5** mph
